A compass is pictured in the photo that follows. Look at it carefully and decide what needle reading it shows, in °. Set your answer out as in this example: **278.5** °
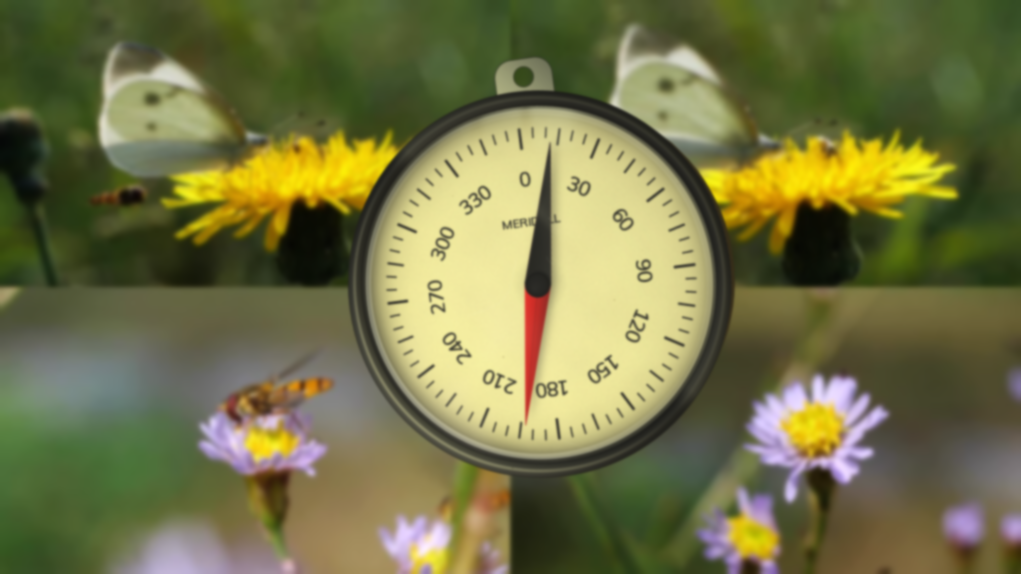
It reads **192.5** °
